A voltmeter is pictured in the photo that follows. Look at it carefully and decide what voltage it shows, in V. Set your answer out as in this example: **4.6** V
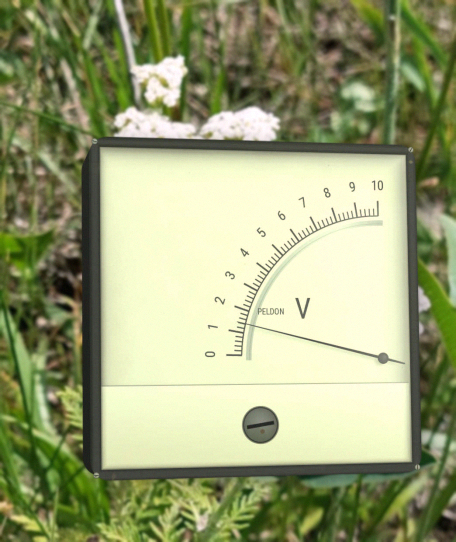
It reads **1.4** V
